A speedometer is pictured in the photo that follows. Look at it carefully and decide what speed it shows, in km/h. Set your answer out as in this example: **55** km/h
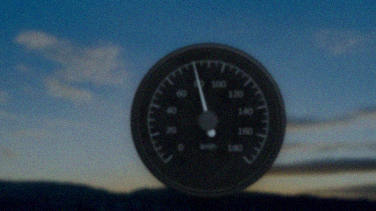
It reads **80** km/h
